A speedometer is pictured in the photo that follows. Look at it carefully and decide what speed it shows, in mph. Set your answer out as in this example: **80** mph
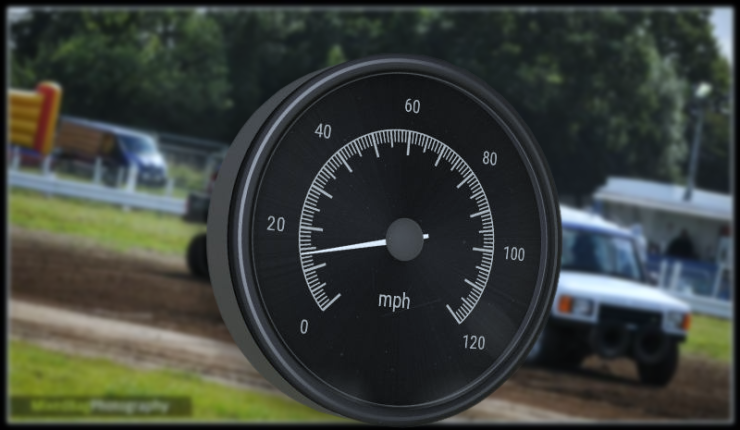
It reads **14** mph
